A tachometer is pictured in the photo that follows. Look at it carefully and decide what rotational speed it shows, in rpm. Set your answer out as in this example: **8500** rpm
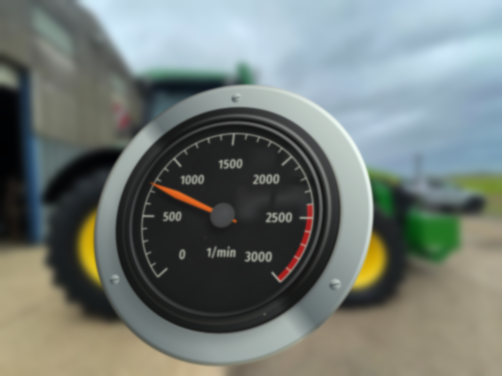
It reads **750** rpm
